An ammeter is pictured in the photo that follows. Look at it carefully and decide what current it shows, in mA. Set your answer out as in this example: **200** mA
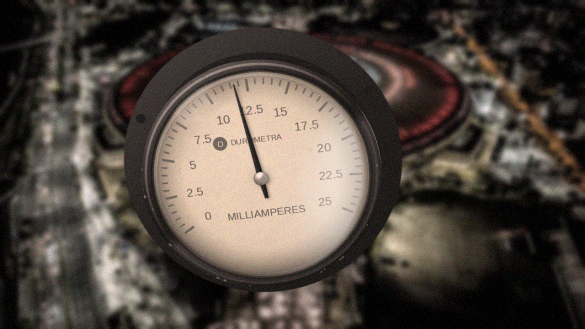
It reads **11.75** mA
